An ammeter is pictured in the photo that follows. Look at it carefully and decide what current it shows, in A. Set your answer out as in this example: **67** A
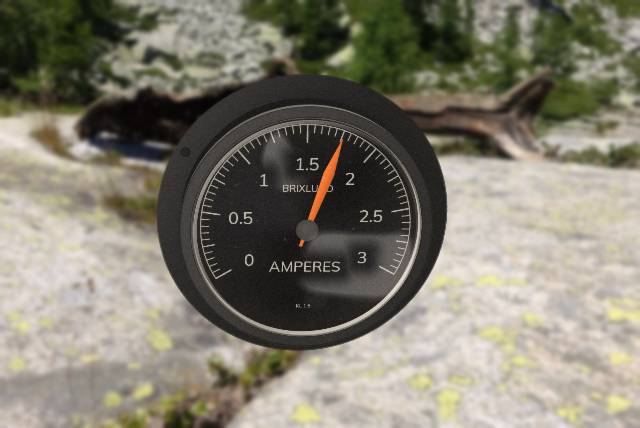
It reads **1.75** A
